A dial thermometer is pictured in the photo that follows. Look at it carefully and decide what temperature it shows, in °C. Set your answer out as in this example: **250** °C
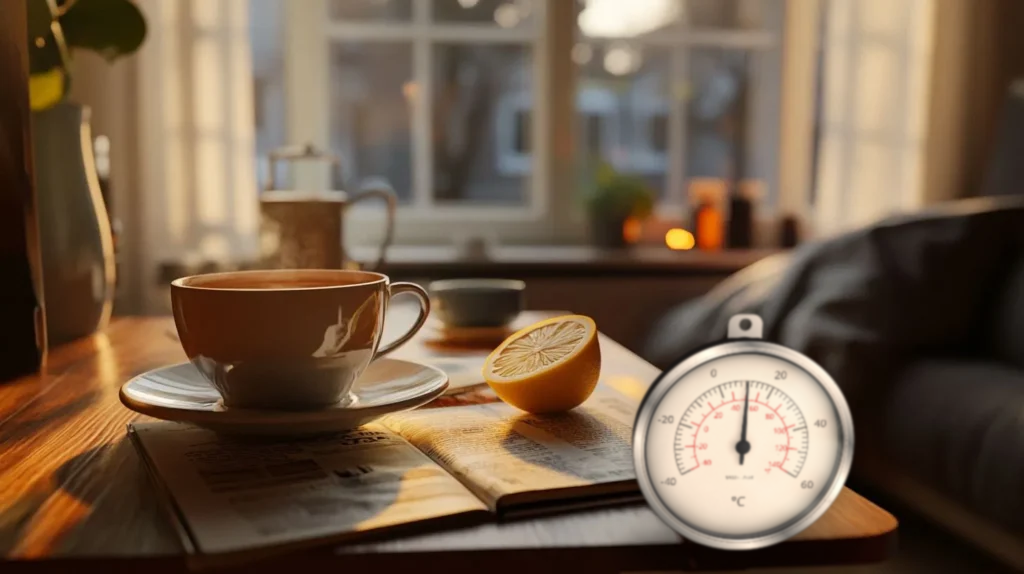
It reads **10** °C
